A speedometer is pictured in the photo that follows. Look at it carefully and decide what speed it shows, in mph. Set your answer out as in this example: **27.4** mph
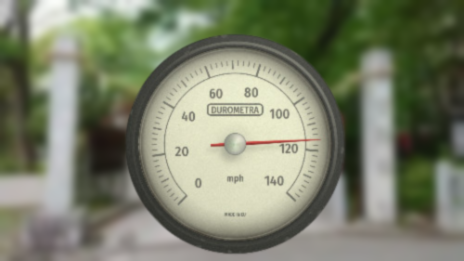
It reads **116** mph
